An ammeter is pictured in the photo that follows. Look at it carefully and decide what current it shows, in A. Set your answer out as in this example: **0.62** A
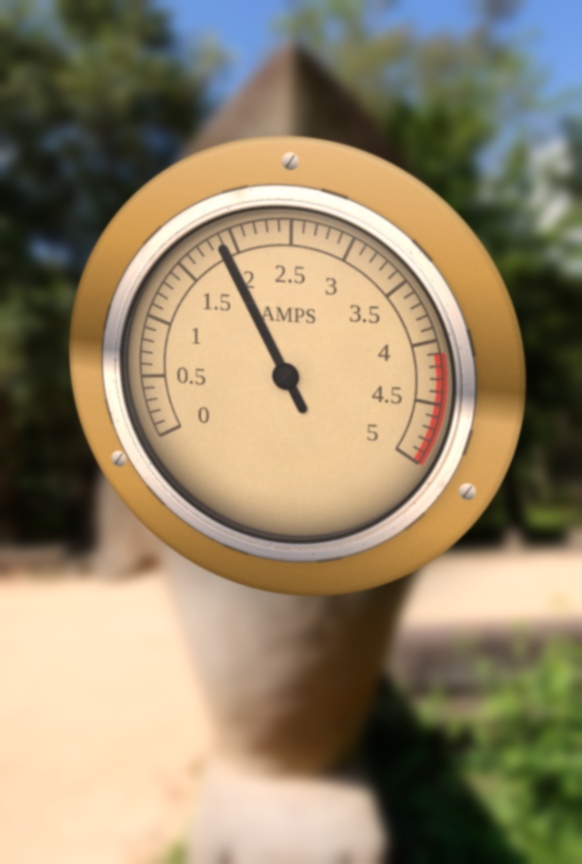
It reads **1.9** A
